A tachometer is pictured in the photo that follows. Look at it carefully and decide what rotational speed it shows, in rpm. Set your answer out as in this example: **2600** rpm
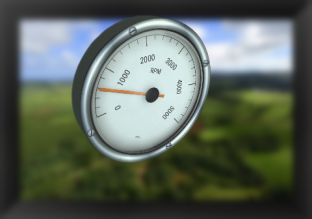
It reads **600** rpm
